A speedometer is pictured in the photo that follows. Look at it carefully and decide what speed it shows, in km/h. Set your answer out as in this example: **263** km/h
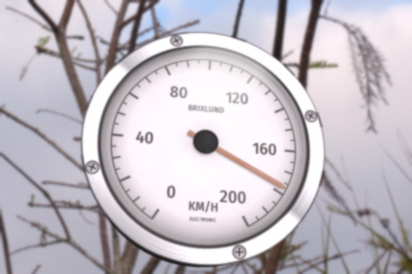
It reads **177.5** km/h
